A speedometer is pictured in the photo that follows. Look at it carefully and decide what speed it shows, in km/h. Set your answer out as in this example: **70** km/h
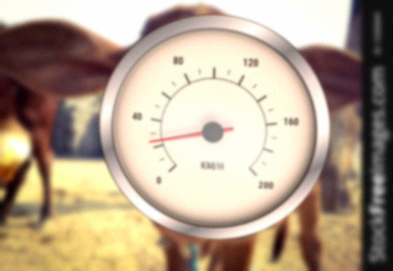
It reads **25** km/h
